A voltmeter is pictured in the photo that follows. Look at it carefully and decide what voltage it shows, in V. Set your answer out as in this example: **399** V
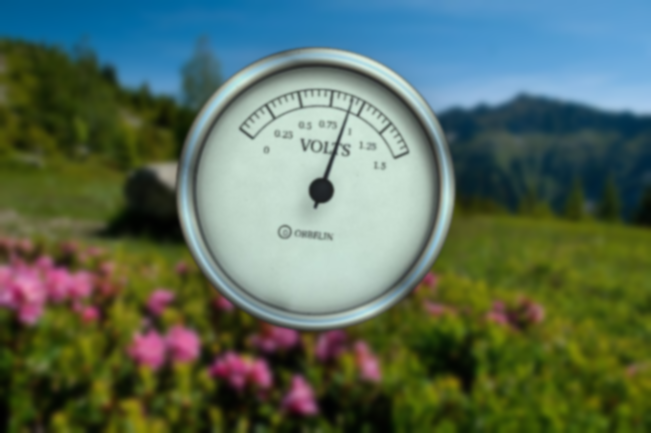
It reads **0.9** V
